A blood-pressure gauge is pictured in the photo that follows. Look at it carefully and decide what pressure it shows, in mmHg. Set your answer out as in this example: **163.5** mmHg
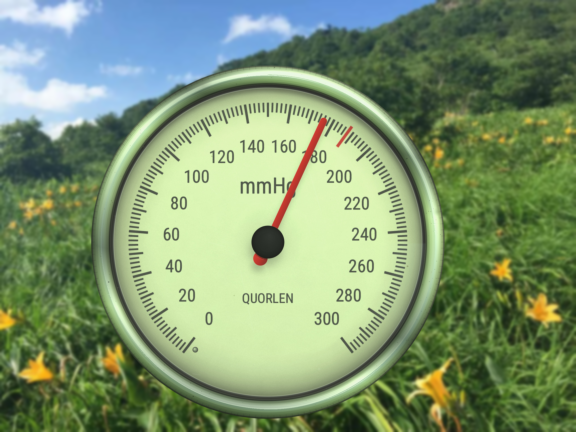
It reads **176** mmHg
